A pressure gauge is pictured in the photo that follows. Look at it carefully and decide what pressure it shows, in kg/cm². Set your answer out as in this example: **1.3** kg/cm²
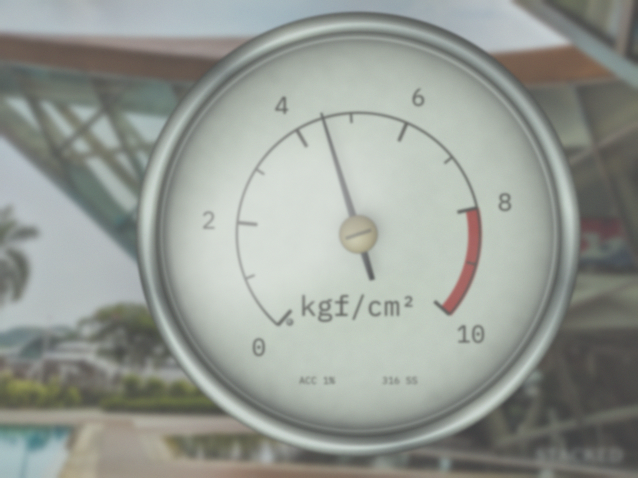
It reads **4.5** kg/cm²
